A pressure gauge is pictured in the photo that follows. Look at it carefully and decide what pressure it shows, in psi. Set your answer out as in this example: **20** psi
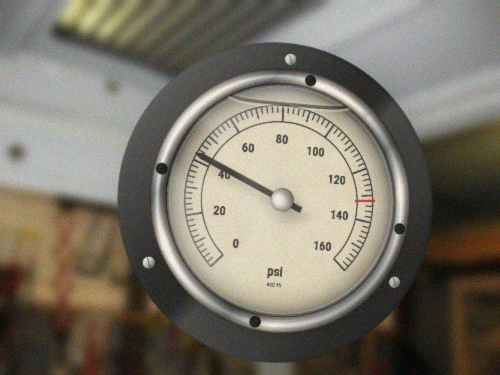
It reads **42** psi
